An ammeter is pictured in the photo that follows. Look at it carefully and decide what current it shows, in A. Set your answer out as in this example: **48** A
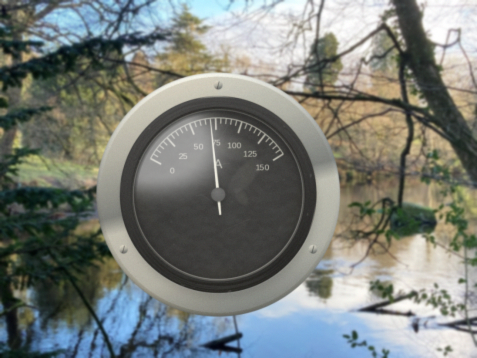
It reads **70** A
